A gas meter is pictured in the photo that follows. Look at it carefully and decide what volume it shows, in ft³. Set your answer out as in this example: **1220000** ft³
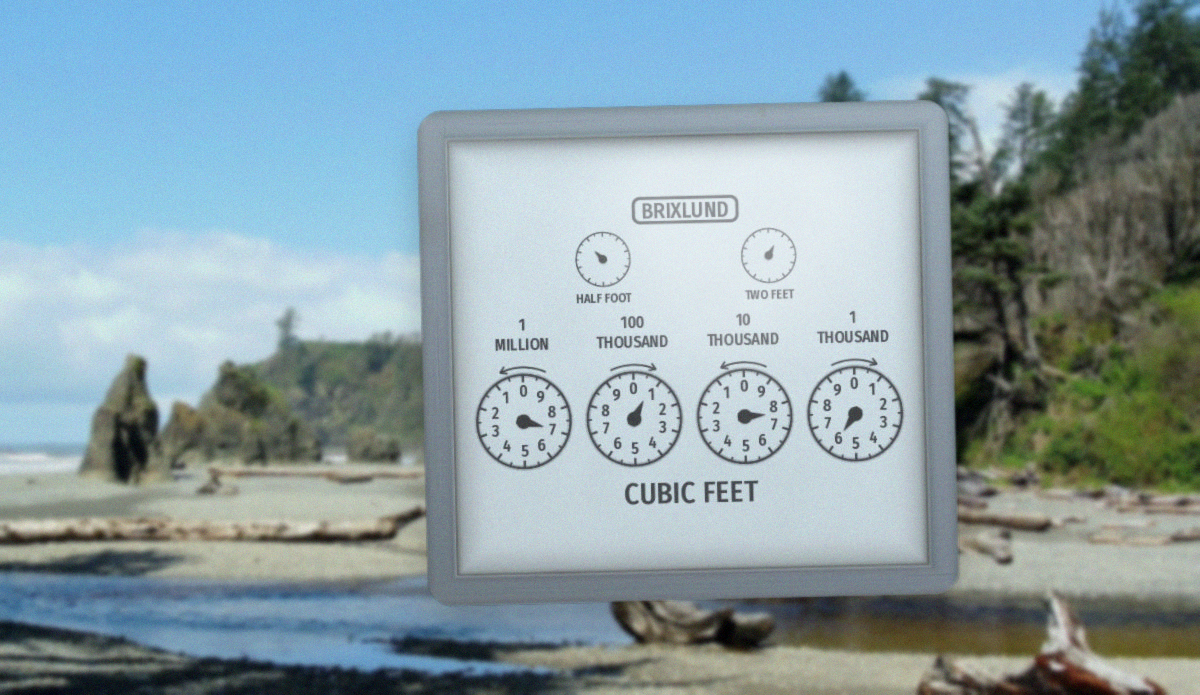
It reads **707600** ft³
